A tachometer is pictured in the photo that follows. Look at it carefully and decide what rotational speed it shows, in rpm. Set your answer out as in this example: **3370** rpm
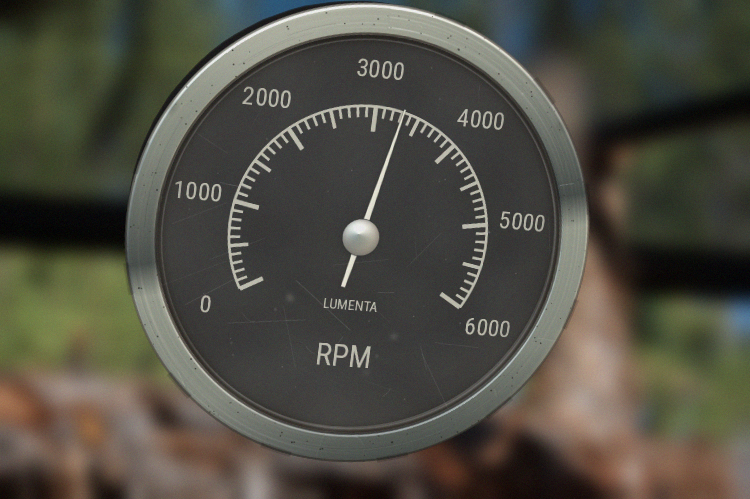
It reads **3300** rpm
